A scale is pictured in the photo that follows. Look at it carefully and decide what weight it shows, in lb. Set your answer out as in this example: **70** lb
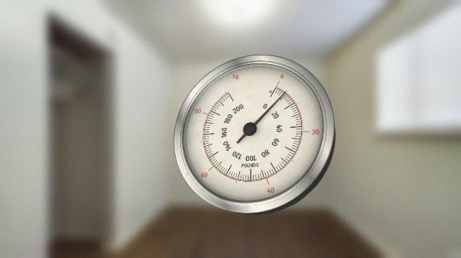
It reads **10** lb
